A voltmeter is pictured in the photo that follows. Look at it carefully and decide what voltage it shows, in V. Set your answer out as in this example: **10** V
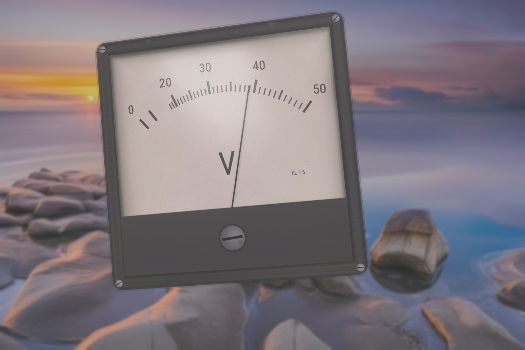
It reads **39** V
